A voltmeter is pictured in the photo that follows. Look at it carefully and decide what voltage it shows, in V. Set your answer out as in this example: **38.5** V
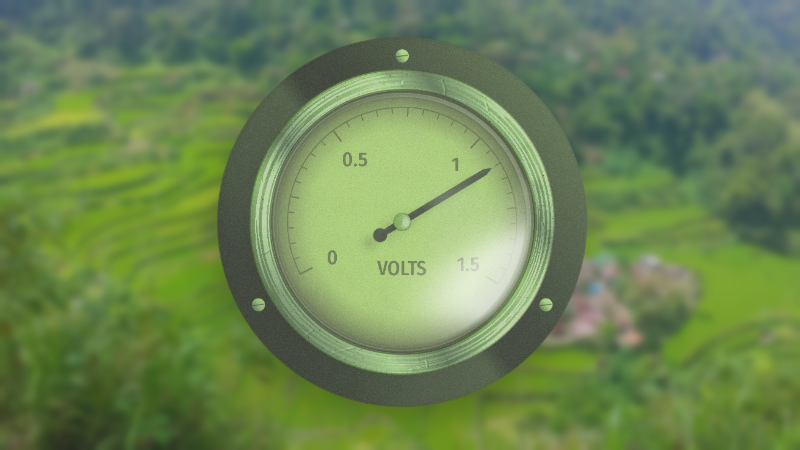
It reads **1.1** V
